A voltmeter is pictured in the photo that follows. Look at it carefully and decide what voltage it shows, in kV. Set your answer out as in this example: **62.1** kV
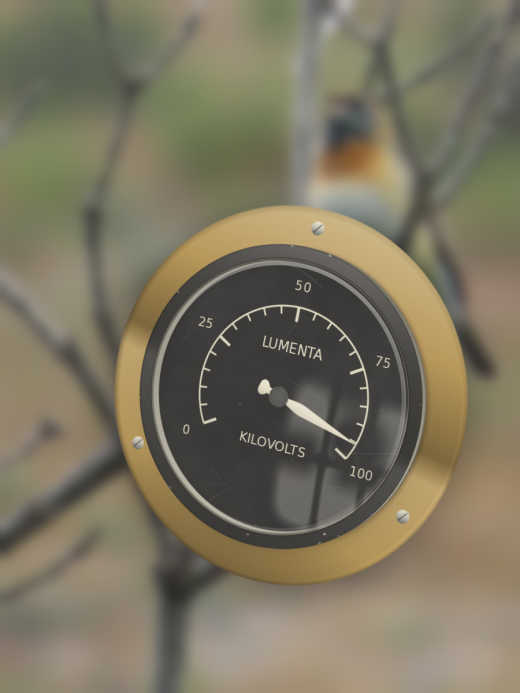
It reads **95** kV
